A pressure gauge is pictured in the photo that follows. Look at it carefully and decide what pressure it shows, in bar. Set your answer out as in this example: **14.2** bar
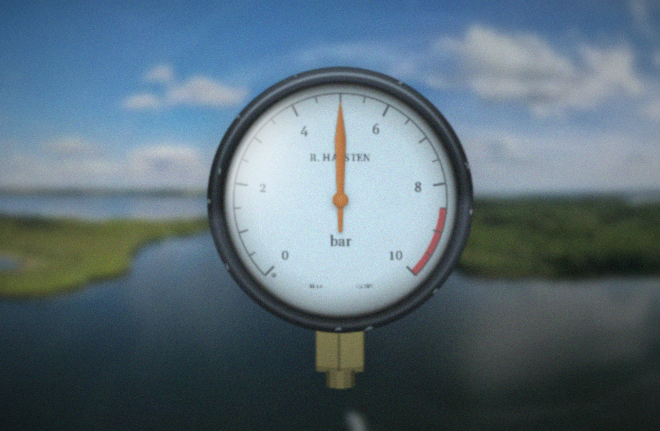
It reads **5** bar
